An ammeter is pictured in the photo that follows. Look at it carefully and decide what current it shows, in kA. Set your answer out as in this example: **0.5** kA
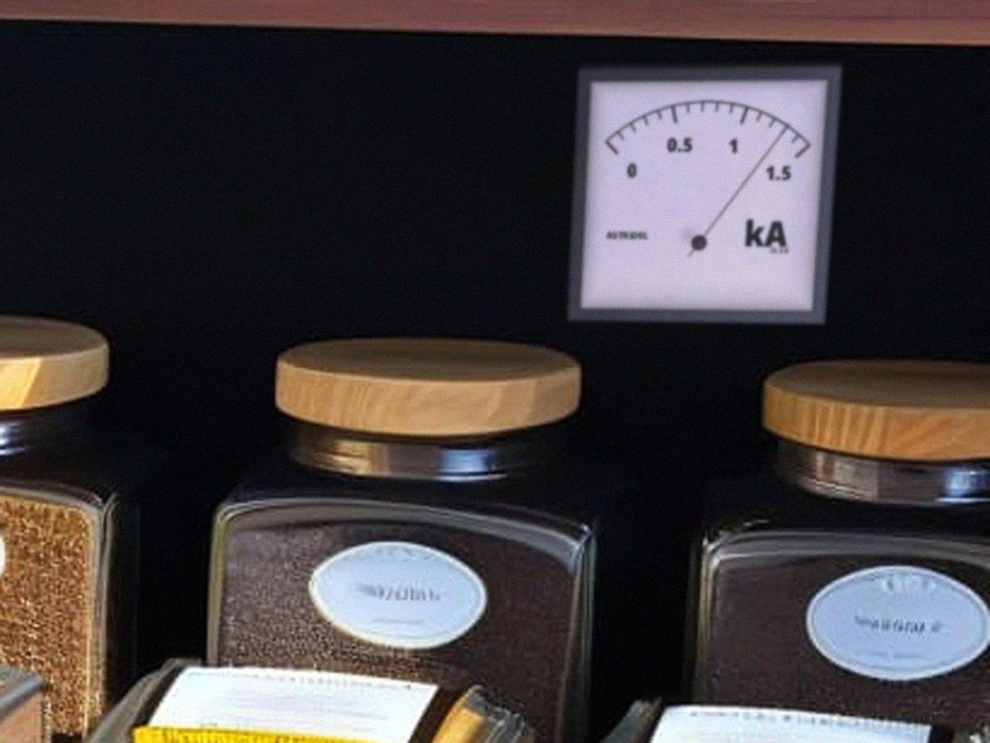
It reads **1.3** kA
